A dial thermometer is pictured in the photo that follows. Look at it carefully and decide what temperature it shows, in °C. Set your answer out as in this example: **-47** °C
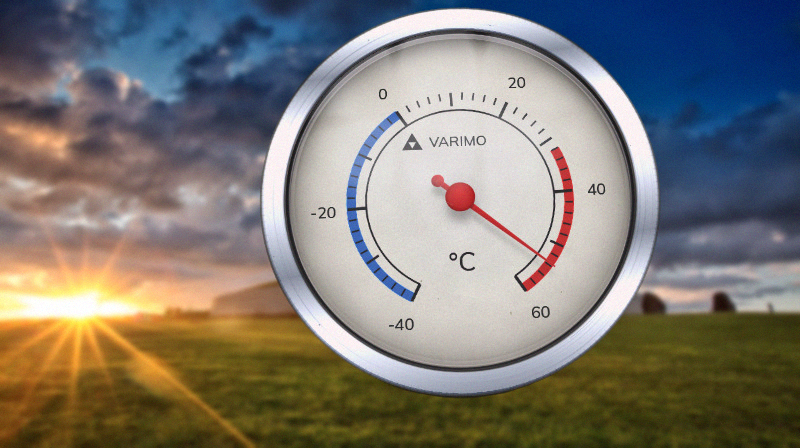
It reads **54** °C
